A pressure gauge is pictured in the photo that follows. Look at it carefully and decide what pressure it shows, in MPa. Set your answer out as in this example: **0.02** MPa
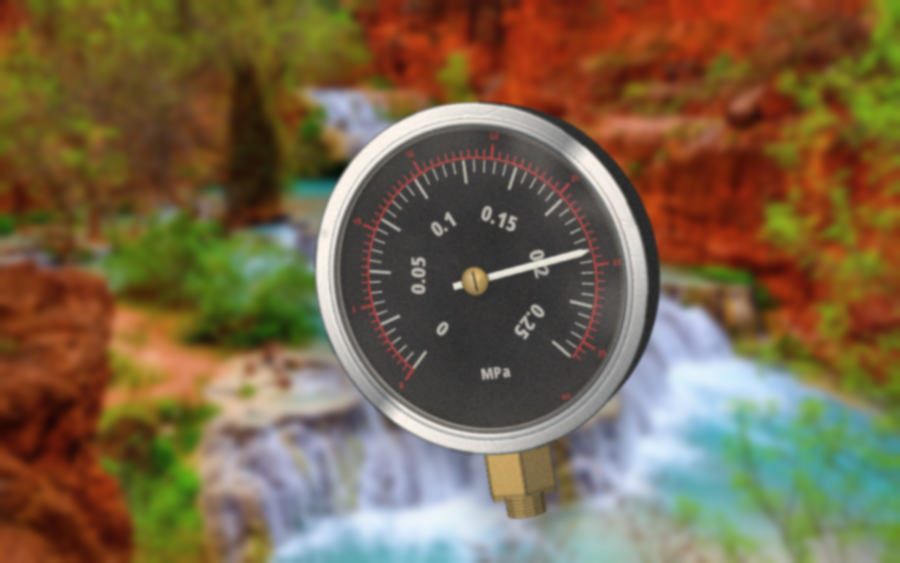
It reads **0.2** MPa
